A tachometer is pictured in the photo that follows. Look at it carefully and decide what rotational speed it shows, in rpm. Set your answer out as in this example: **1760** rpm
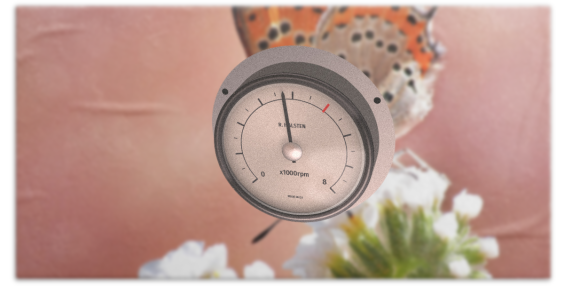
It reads **3750** rpm
